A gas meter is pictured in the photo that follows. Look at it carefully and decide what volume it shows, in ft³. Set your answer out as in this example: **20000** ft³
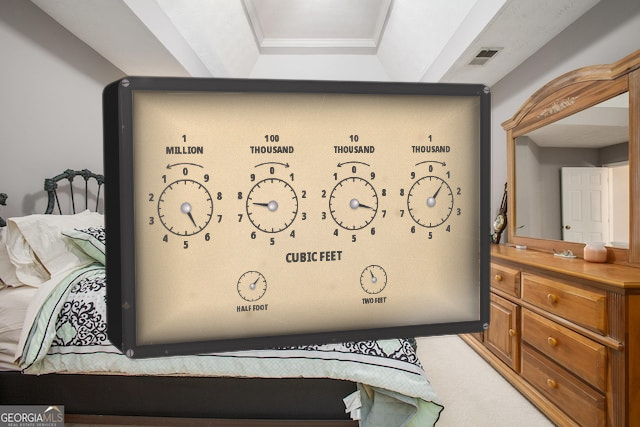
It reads **577100** ft³
